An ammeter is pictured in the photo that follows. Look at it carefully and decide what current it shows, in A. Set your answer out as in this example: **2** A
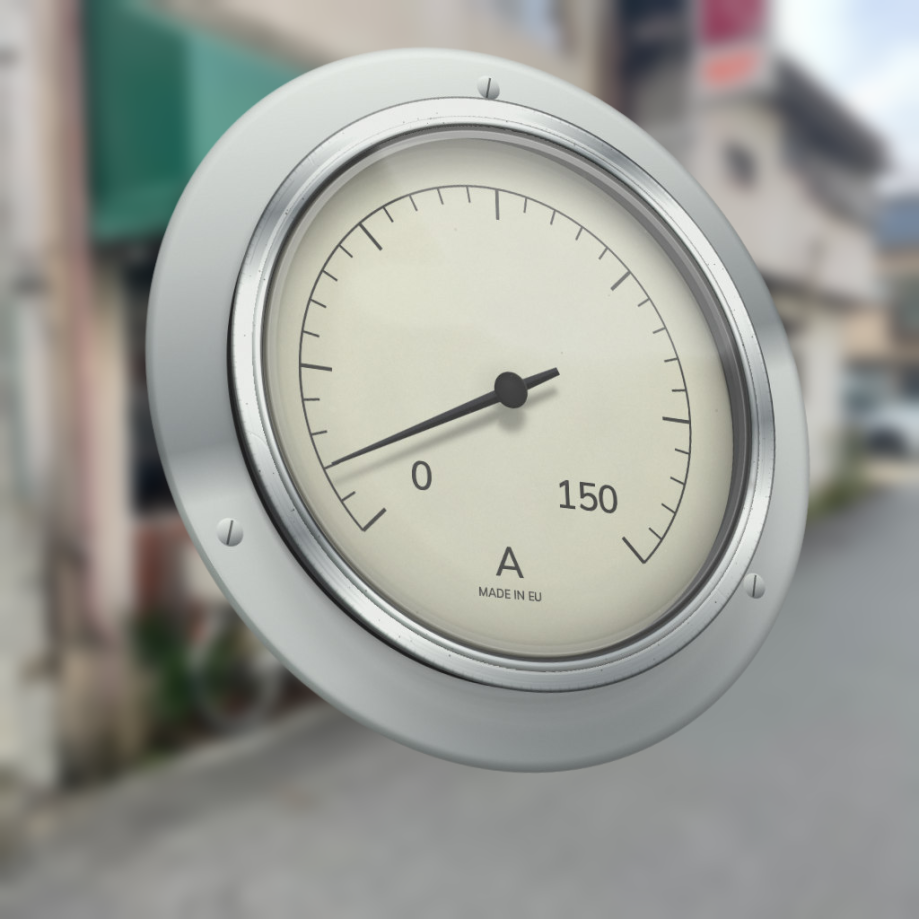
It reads **10** A
